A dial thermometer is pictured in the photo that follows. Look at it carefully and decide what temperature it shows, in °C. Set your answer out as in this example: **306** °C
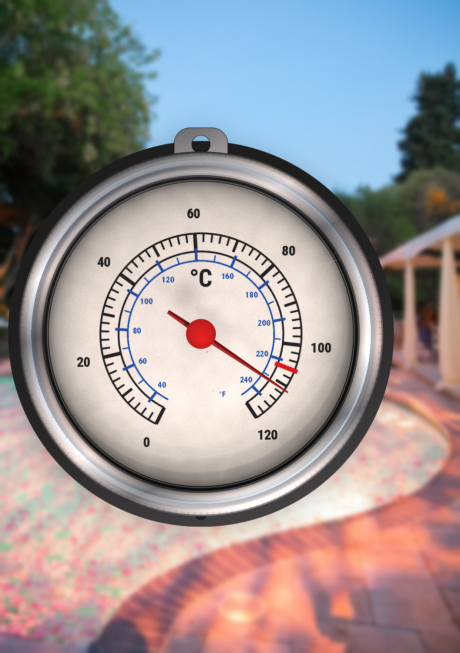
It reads **111** °C
